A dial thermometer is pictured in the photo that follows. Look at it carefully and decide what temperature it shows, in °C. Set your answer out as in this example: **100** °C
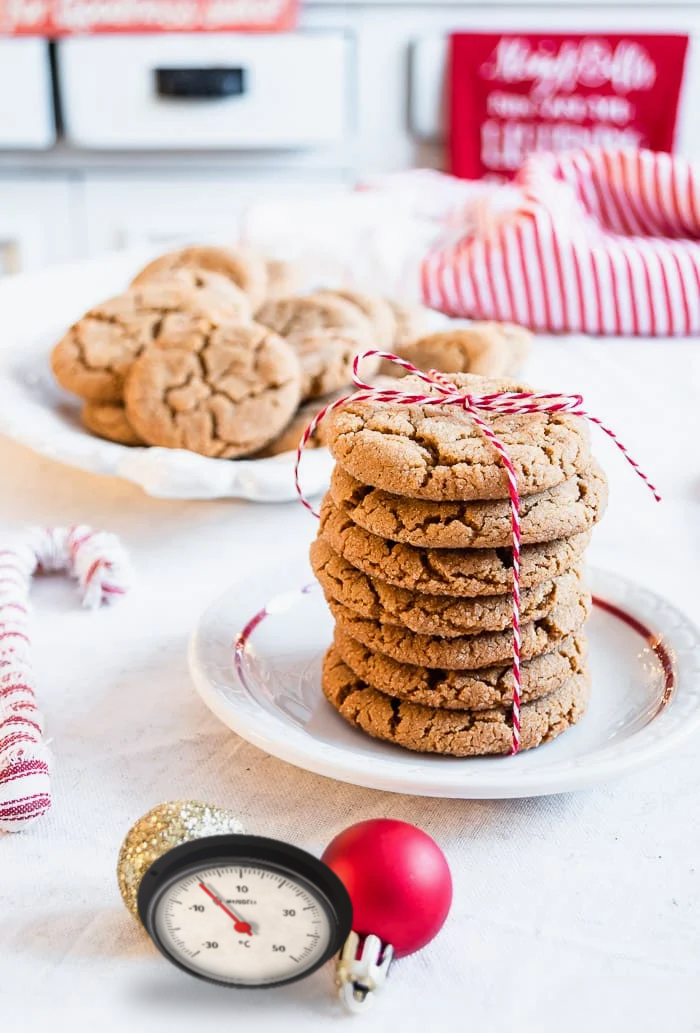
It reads **0** °C
